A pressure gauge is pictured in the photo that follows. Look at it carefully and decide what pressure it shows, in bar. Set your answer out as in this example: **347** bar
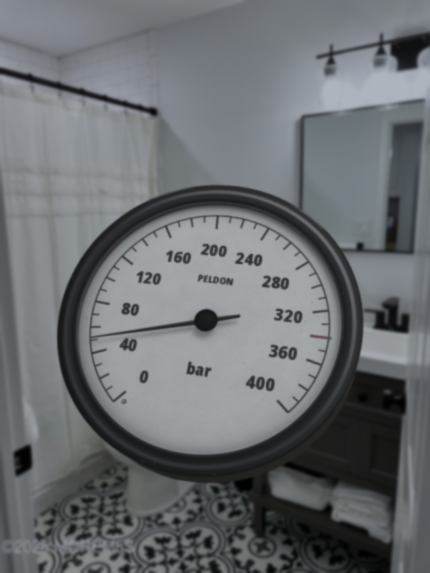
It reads **50** bar
